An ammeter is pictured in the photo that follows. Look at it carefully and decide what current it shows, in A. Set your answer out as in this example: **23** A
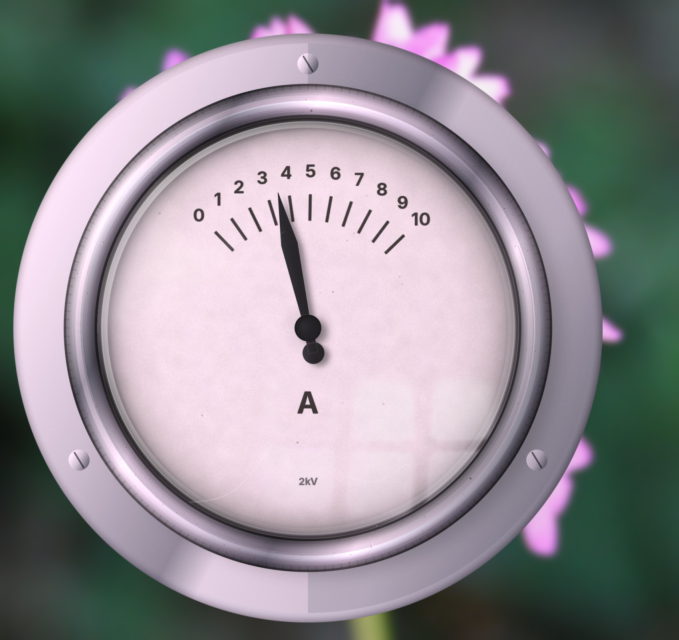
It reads **3.5** A
